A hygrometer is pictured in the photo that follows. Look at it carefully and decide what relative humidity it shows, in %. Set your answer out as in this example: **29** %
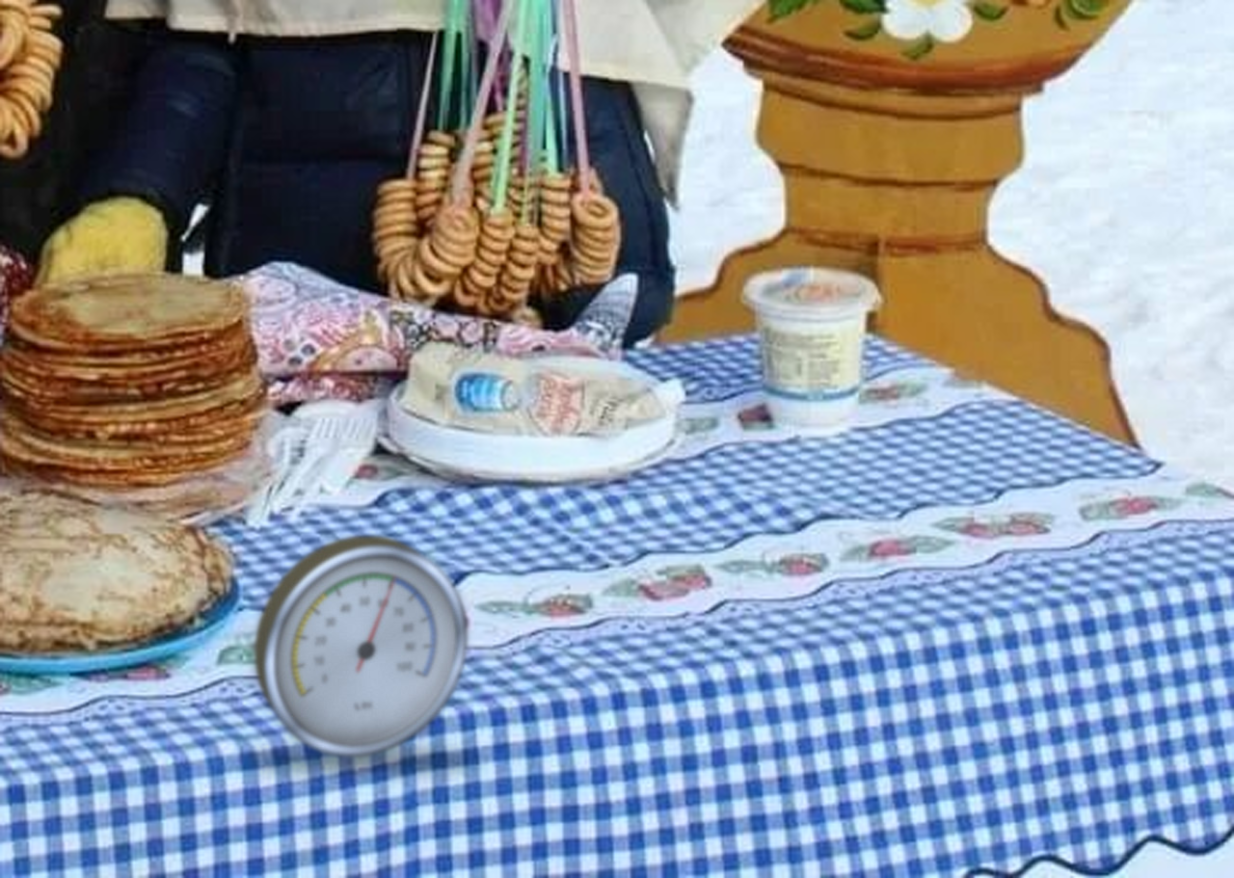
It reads **60** %
